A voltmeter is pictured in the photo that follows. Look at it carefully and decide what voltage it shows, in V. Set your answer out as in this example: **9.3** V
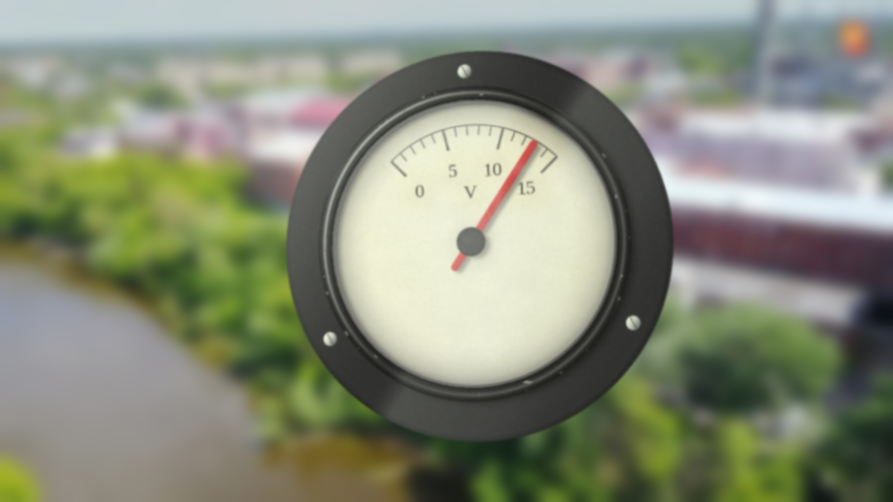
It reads **13** V
